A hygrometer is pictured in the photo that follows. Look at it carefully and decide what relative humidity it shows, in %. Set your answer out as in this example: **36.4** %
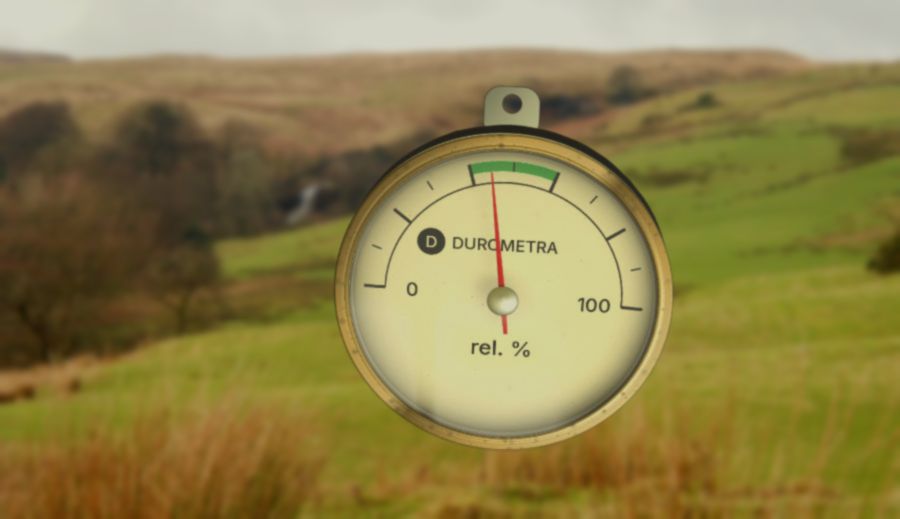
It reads **45** %
